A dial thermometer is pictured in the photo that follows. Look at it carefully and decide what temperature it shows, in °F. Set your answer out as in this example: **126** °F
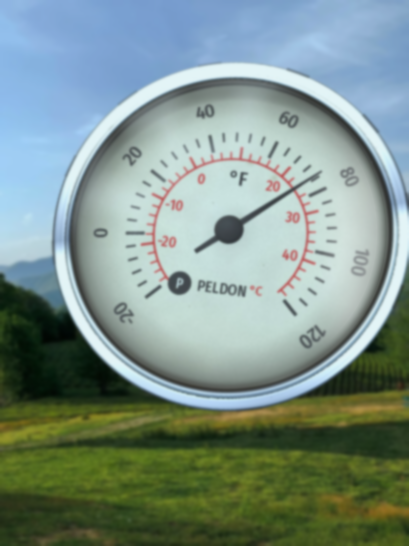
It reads **76** °F
